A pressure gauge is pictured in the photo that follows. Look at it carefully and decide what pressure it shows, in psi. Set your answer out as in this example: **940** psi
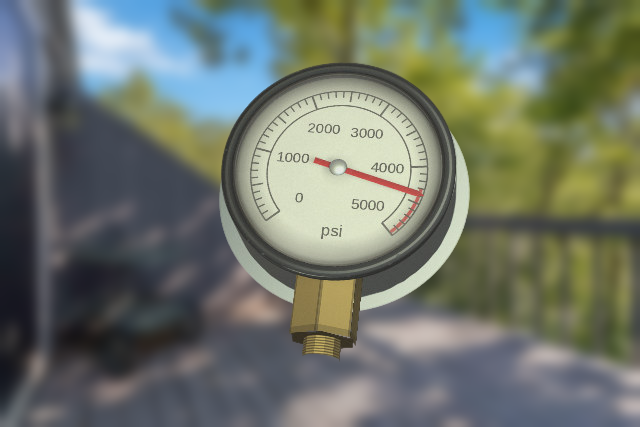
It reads **4400** psi
